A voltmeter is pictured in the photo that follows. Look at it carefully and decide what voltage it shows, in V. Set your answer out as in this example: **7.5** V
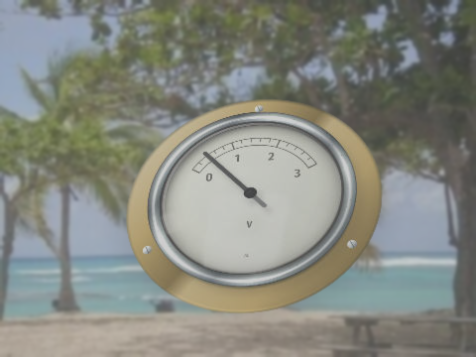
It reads **0.4** V
